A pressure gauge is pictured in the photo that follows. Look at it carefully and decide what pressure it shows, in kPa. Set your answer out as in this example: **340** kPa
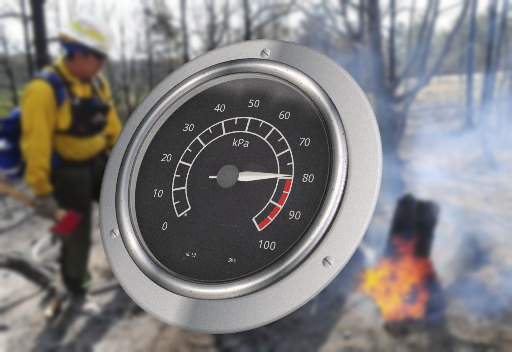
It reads **80** kPa
